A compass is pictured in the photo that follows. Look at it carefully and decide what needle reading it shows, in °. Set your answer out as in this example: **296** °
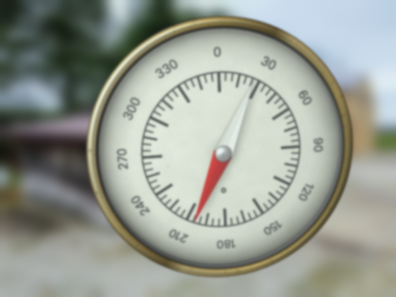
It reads **205** °
